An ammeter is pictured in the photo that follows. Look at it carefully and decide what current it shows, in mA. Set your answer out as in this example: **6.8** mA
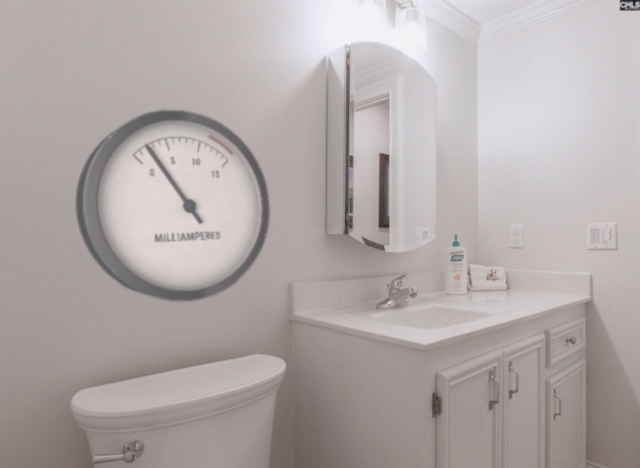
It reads **2** mA
